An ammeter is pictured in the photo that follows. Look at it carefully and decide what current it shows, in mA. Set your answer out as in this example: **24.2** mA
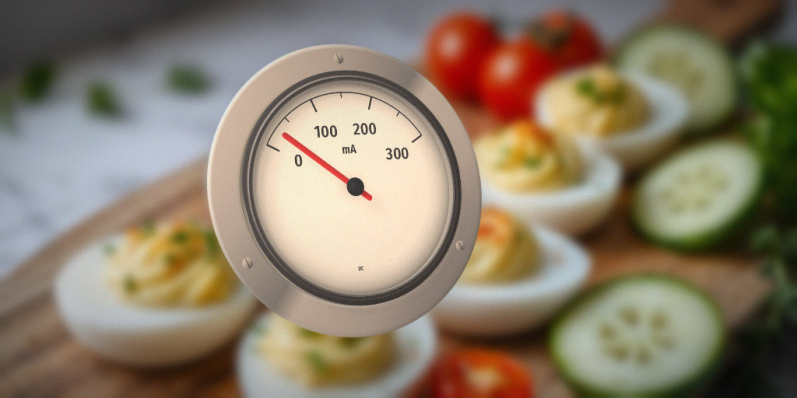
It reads **25** mA
